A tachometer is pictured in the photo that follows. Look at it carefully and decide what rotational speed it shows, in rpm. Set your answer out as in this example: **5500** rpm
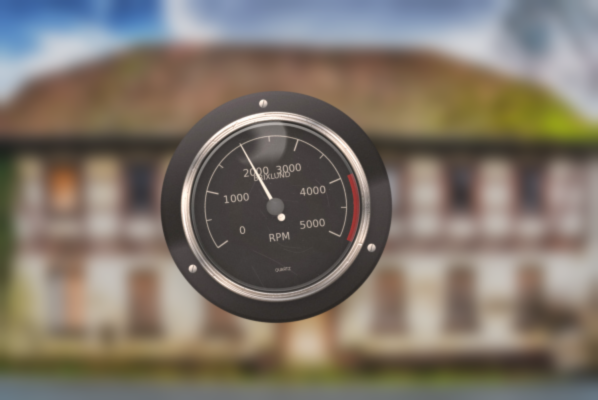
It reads **2000** rpm
